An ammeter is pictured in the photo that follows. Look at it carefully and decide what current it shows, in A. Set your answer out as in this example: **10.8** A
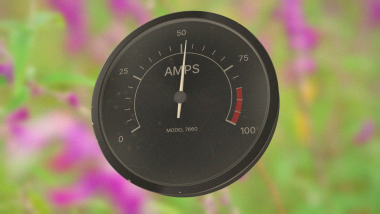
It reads **52.5** A
